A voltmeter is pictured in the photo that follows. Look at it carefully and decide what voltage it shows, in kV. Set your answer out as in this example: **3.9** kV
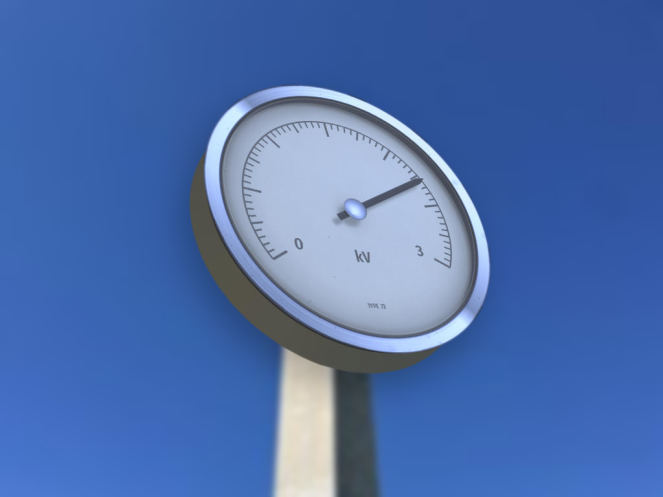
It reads **2.3** kV
